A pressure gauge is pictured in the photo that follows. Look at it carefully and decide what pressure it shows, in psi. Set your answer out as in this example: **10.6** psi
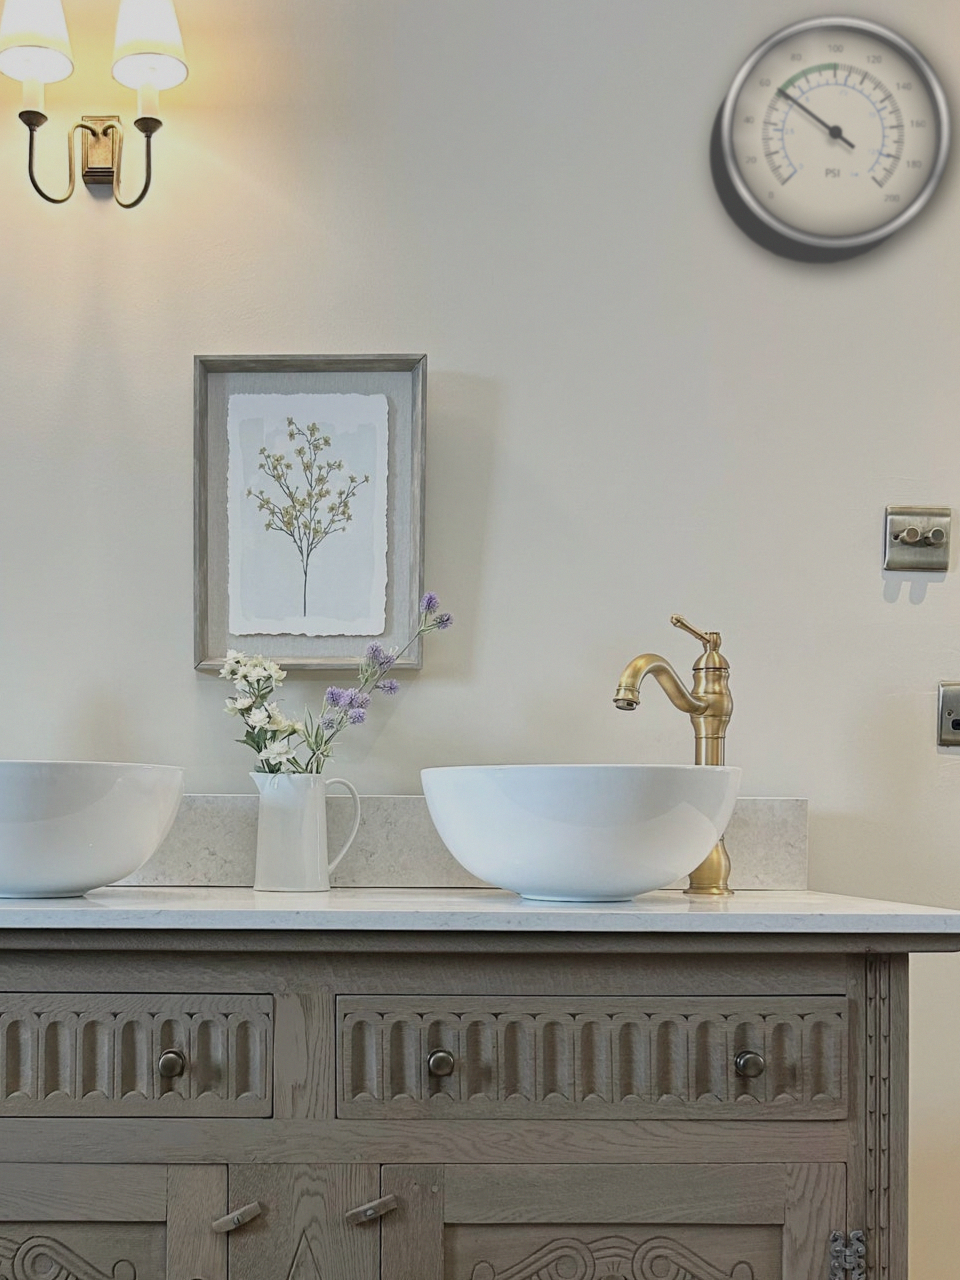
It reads **60** psi
